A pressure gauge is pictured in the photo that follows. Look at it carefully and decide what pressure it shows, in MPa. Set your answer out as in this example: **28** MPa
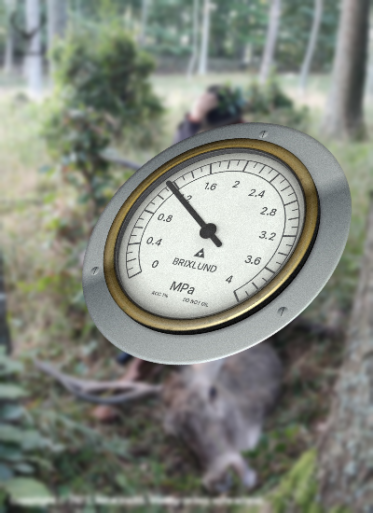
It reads **1.15** MPa
